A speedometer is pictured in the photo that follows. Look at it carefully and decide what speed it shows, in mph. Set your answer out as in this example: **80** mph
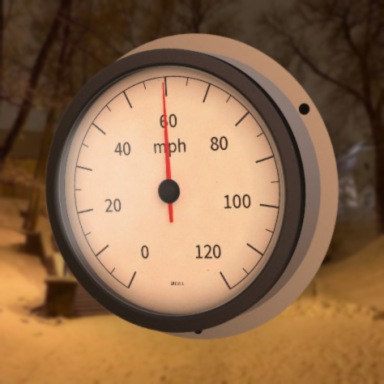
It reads **60** mph
